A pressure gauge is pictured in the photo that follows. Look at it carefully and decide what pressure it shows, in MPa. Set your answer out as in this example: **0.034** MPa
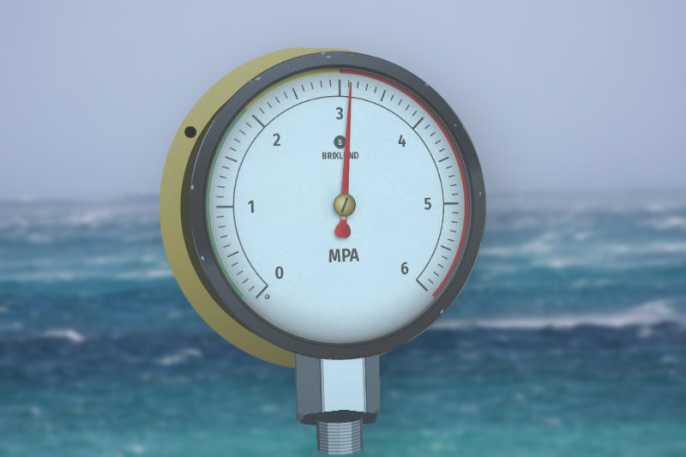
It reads **3.1** MPa
